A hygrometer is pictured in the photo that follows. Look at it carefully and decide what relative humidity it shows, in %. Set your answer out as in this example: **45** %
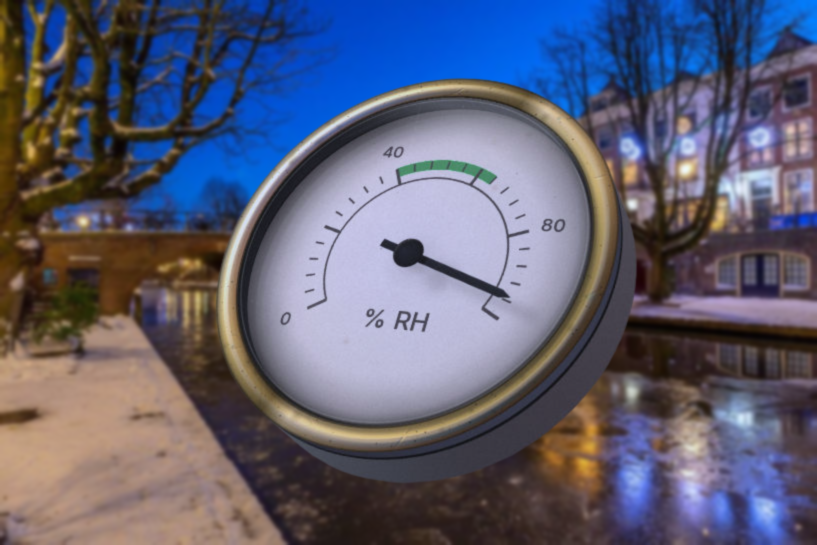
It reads **96** %
